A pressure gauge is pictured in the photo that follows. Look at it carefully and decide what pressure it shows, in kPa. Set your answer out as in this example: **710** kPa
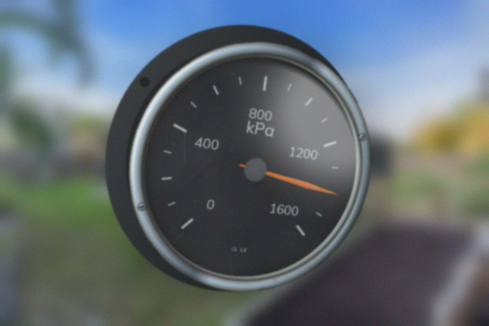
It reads **1400** kPa
